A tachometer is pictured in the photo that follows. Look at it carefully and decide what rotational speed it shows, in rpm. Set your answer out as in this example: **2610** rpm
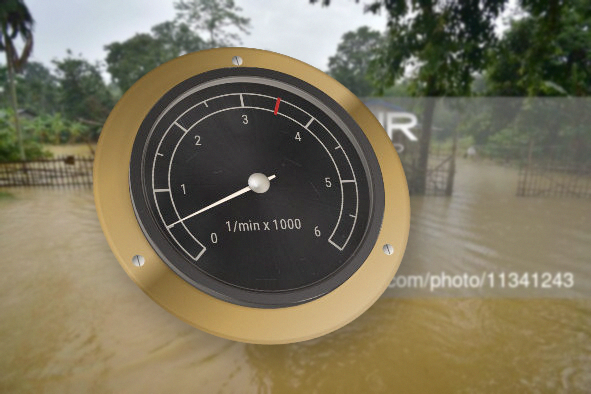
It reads **500** rpm
